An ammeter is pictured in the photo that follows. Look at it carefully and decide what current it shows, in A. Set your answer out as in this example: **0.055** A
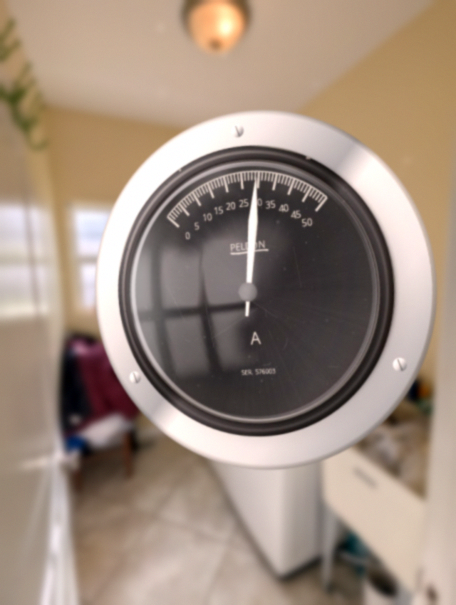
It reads **30** A
